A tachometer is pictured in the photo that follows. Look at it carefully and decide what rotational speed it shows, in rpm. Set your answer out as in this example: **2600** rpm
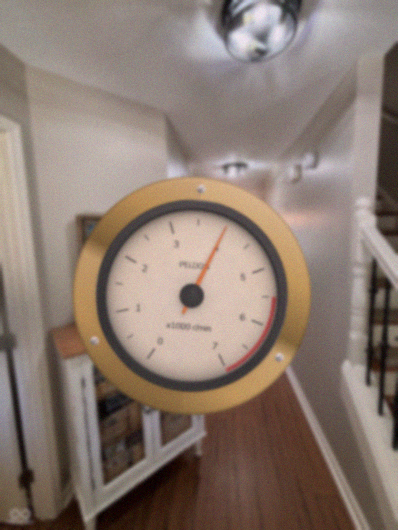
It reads **4000** rpm
